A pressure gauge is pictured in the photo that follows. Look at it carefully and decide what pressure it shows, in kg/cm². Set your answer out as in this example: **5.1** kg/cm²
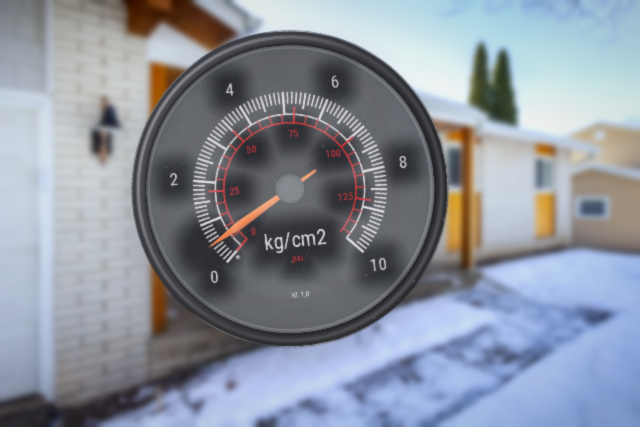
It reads **0.5** kg/cm²
